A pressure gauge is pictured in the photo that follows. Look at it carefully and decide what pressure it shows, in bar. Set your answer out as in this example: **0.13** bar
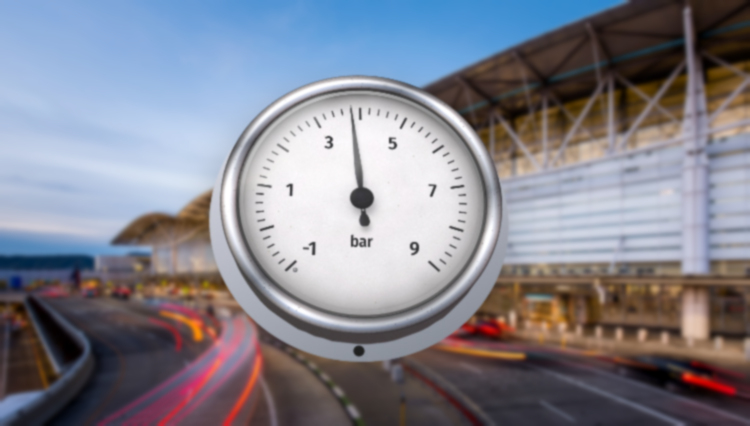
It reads **3.8** bar
